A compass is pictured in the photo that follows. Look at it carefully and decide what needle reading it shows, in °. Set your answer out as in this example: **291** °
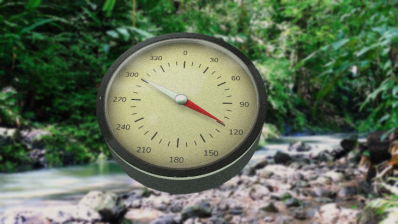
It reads **120** °
